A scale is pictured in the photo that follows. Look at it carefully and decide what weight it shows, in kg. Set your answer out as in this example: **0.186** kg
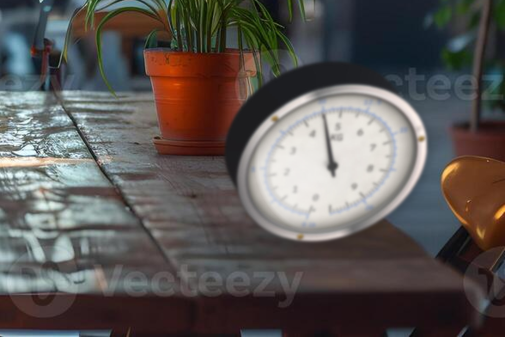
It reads **4.5** kg
